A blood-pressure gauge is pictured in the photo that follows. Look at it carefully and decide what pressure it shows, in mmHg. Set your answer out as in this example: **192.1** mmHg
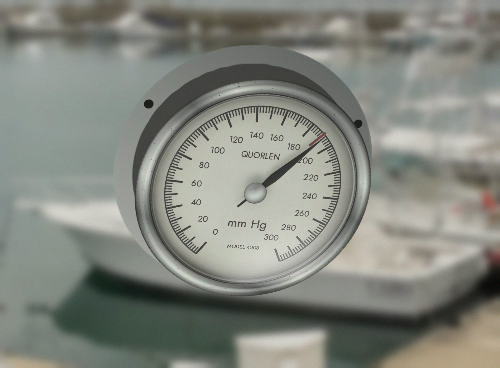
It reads **190** mmHg
